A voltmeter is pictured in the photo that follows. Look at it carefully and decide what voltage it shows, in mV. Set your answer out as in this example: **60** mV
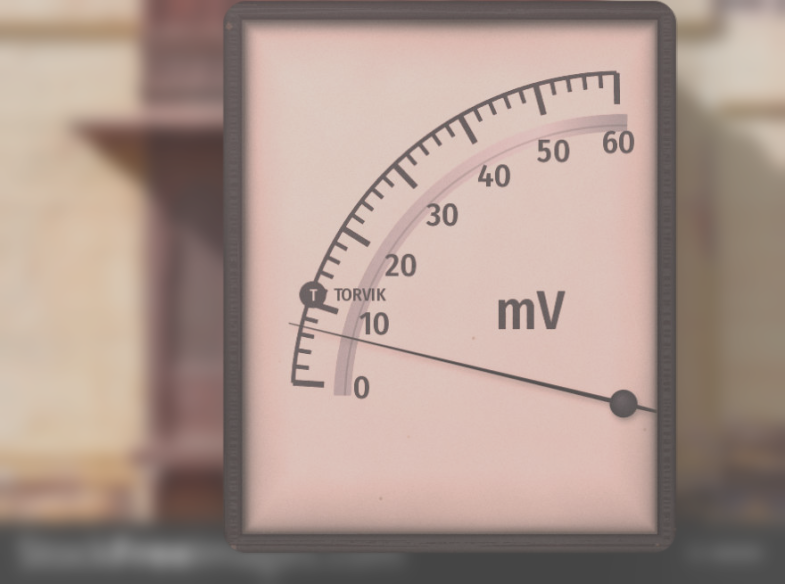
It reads **7** mV
